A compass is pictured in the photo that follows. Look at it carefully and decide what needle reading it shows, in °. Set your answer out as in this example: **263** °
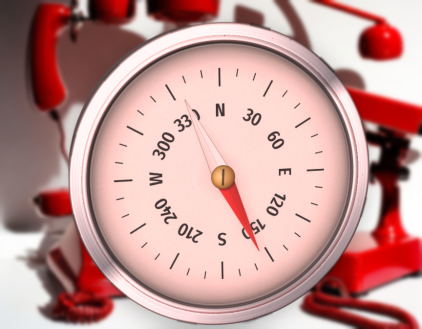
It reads **155** °
